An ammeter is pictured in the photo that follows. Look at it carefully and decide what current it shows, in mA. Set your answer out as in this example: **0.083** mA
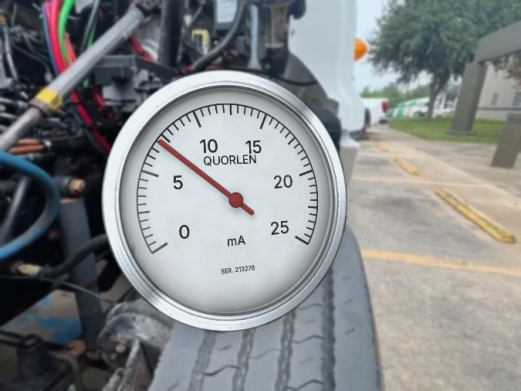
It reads **7** mA
